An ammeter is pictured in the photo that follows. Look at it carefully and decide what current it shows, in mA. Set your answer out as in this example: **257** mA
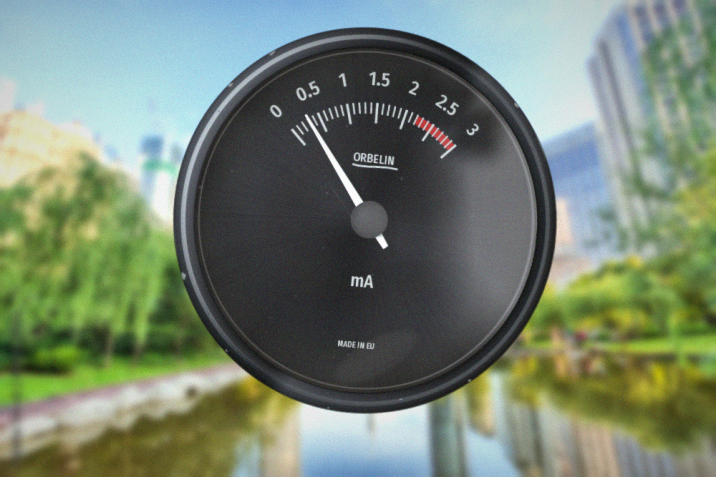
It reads **0.3** mA
